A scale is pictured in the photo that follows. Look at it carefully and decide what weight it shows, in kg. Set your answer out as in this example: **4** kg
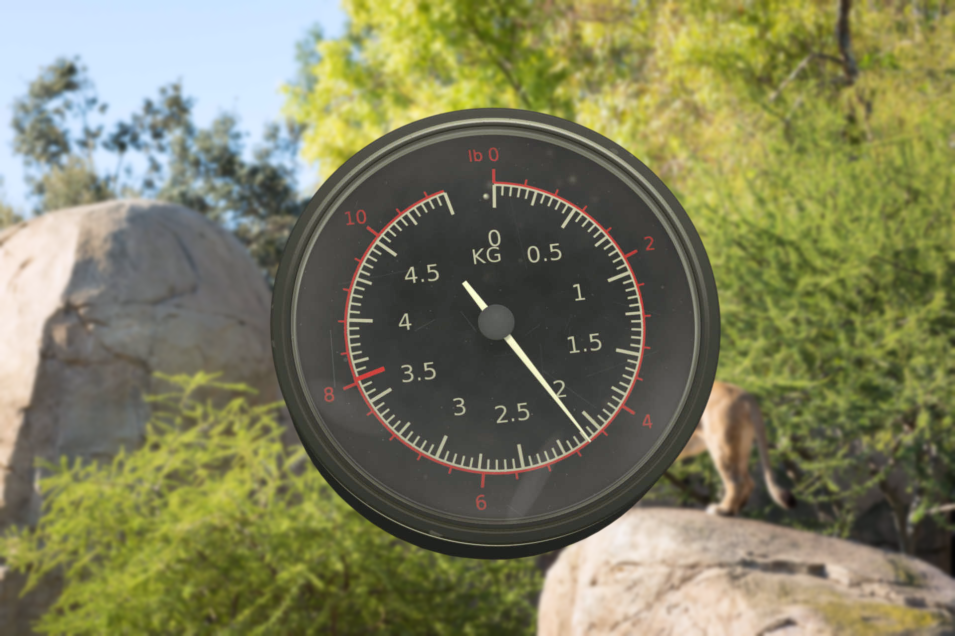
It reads **2.1** kg
